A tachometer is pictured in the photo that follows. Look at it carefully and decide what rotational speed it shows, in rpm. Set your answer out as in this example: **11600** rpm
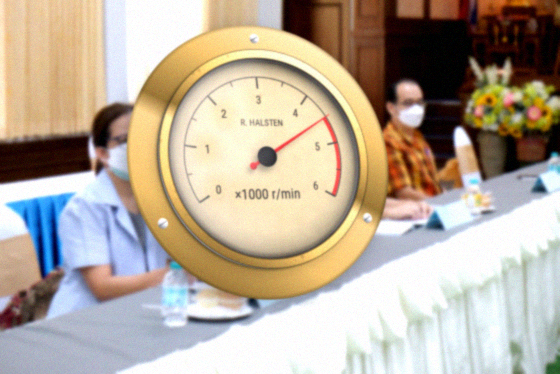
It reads **4500** rpm
